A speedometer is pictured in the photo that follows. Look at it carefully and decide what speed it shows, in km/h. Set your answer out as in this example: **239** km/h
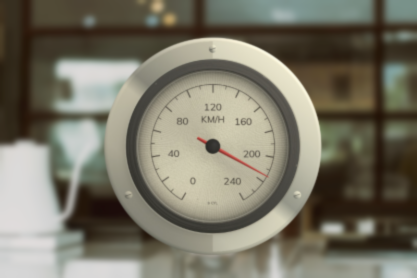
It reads **215** km/h
